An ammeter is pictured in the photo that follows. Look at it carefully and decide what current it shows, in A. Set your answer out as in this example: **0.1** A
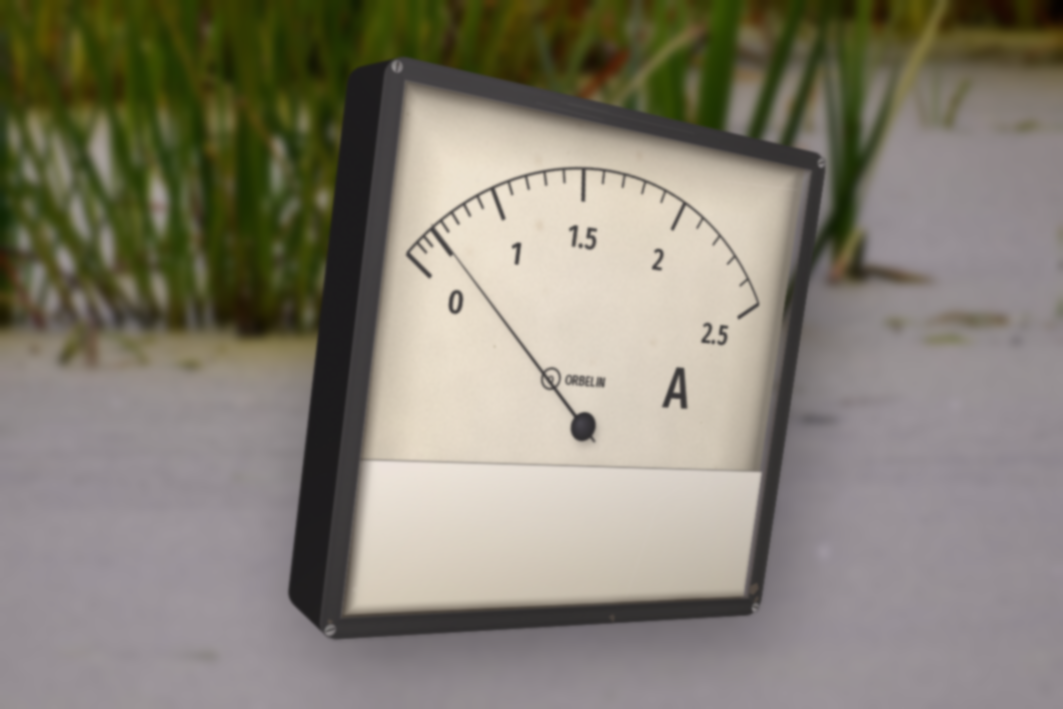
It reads **0.5** A
